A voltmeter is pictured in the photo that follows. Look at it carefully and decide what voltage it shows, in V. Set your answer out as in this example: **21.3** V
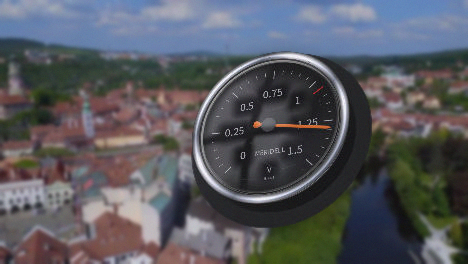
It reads **1.3** V
